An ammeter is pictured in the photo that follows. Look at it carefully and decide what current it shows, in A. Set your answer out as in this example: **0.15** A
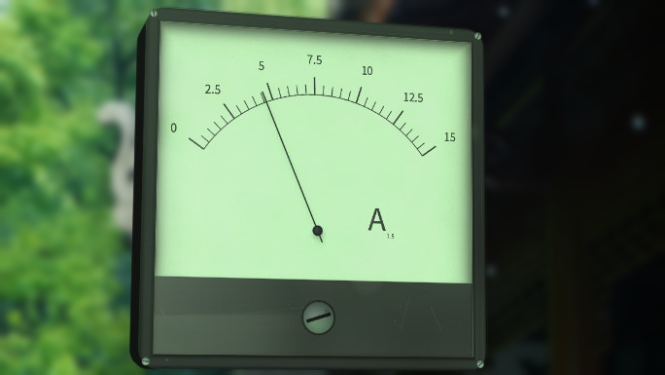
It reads **4.5** A
